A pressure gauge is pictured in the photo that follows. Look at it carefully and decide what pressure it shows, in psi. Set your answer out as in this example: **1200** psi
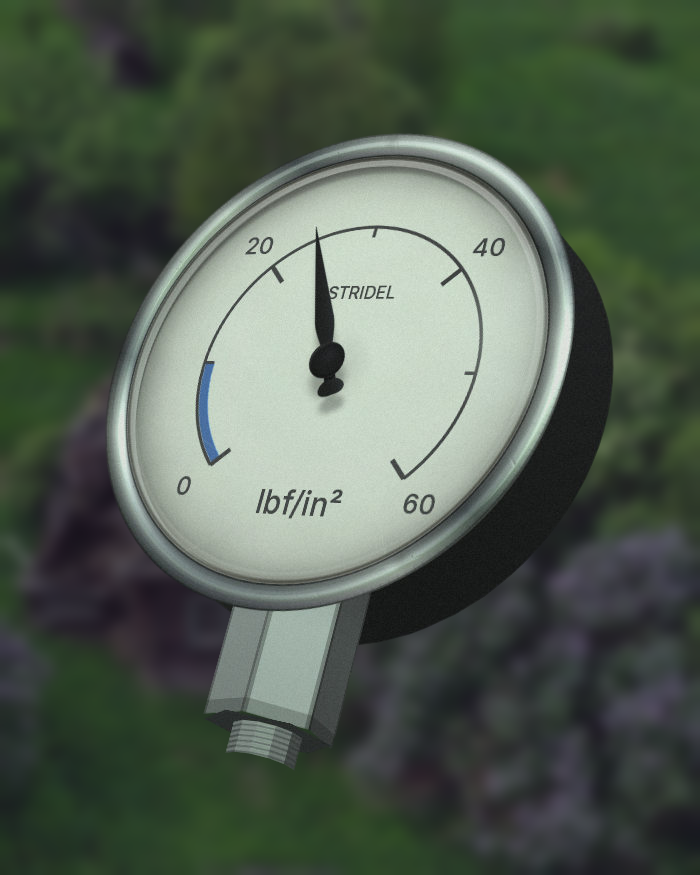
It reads **25** psi
